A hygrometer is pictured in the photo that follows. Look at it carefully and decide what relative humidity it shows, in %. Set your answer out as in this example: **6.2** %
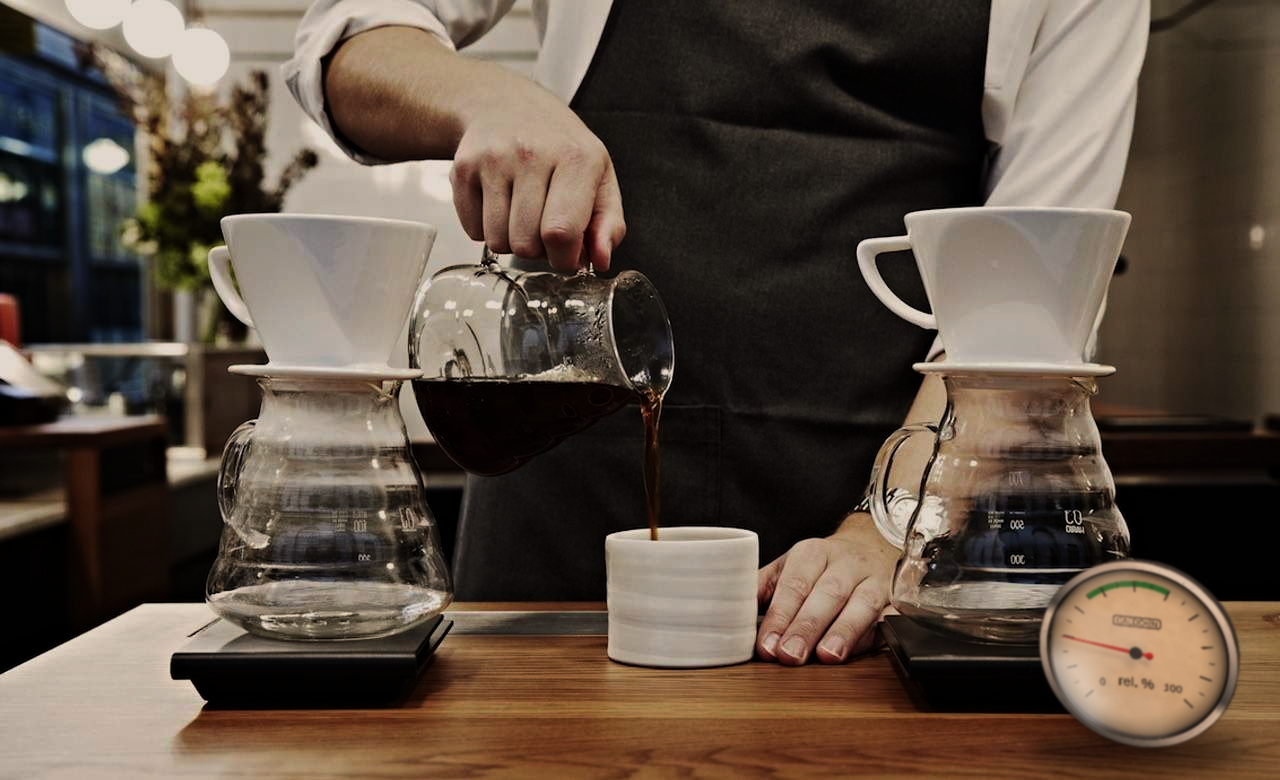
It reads **20** %
